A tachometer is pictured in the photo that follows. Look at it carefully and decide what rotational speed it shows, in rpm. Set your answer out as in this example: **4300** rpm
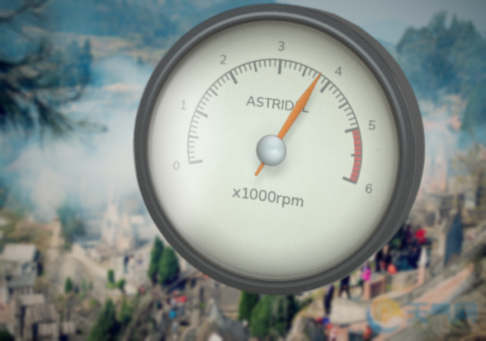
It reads **3800** rpm
